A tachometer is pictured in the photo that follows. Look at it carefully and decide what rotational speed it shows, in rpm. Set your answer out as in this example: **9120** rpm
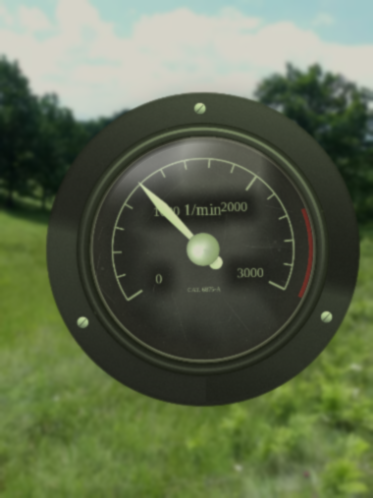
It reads **1000** rpm
